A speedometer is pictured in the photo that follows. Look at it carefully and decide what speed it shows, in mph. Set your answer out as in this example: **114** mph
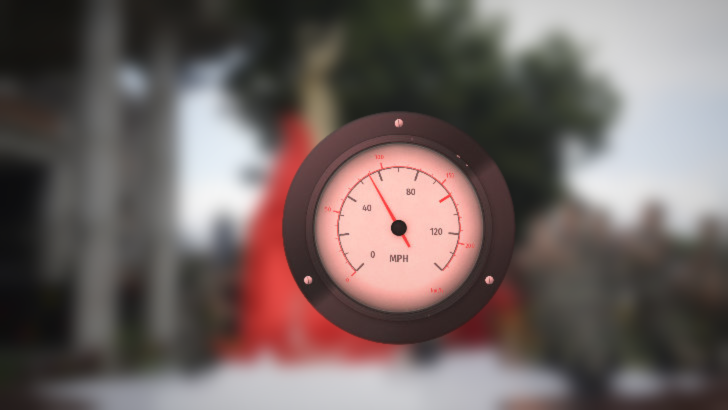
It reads **55** mph
